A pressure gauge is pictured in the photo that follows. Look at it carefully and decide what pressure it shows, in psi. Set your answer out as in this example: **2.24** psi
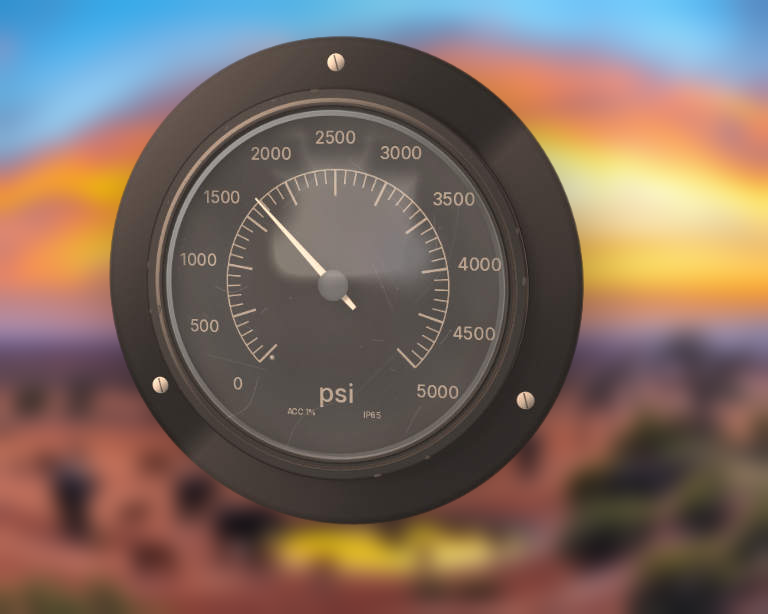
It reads **1700** psi
